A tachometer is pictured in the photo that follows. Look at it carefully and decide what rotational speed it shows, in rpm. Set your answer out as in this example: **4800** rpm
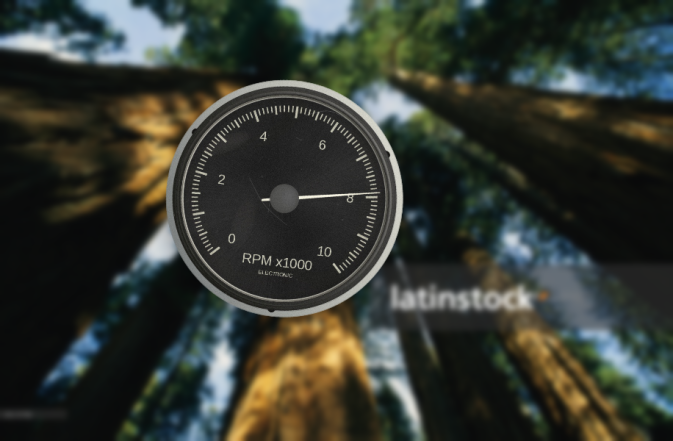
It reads **7900** rpm
